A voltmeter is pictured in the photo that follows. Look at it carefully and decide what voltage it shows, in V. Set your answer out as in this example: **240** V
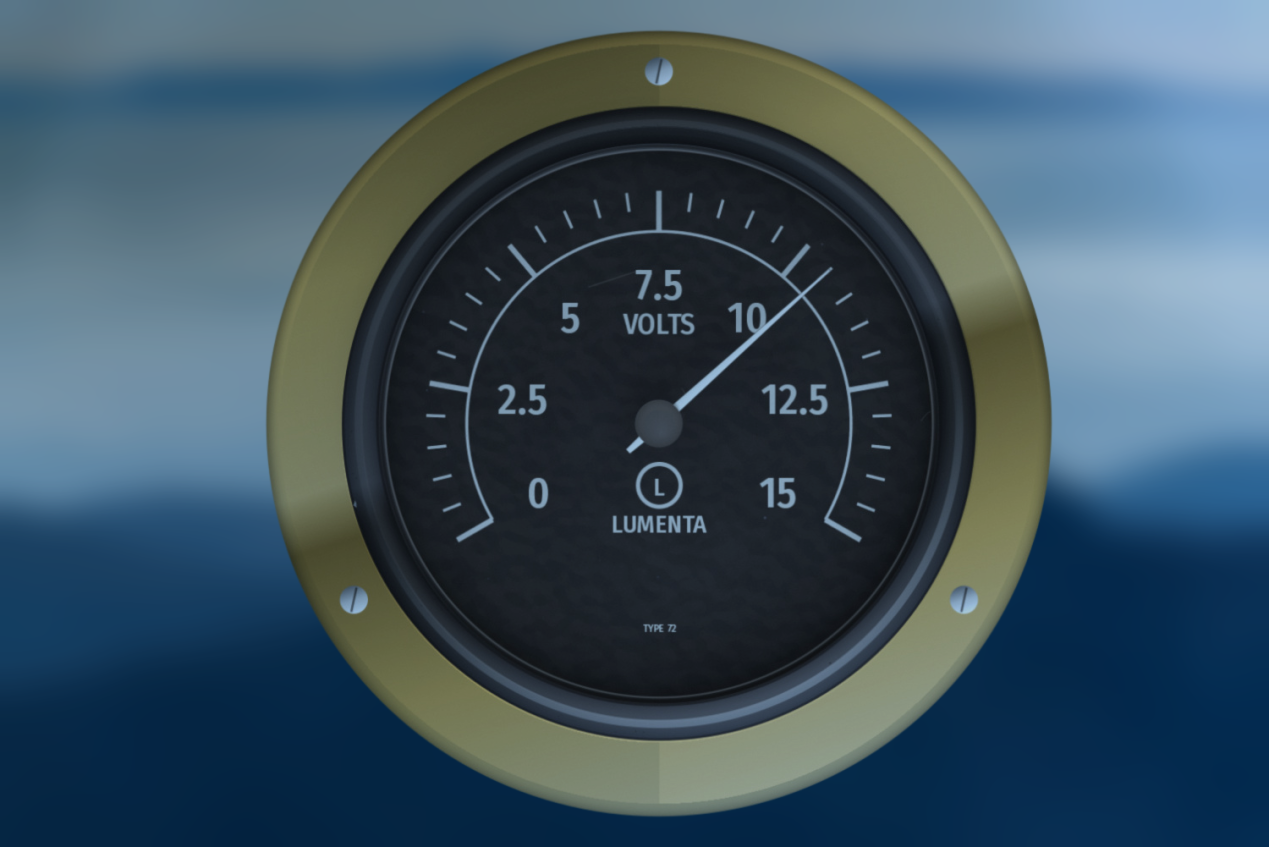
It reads **10.5** V
